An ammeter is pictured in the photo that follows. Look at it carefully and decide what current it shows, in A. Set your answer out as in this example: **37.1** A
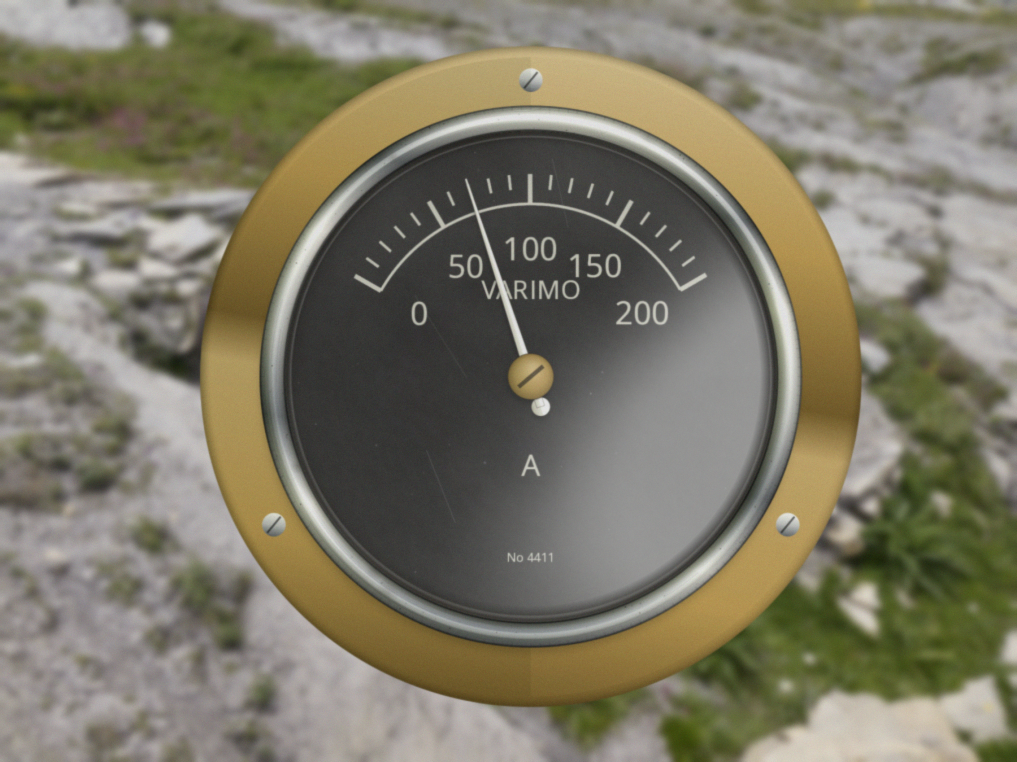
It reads **70** A
